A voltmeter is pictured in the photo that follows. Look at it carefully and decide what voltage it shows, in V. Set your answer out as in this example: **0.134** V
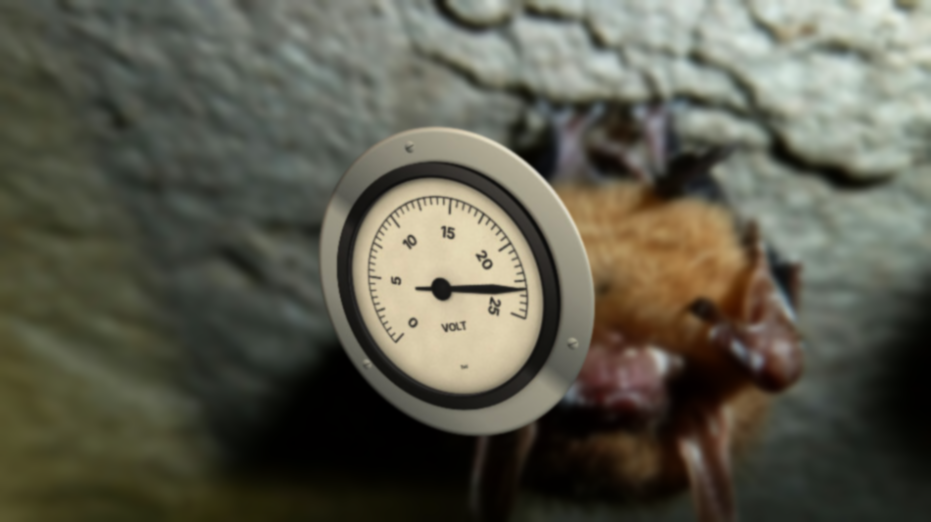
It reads **23** V
